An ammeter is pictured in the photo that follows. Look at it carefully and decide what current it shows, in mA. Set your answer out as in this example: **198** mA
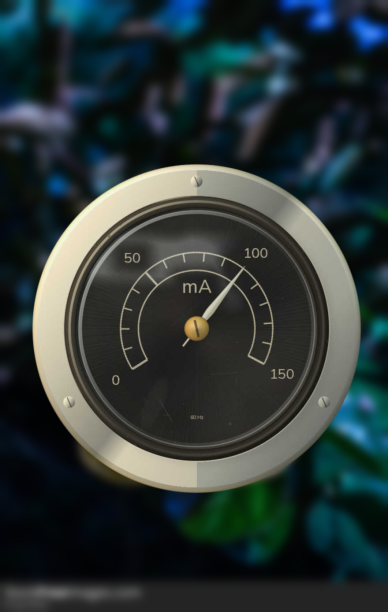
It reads **100** mA
